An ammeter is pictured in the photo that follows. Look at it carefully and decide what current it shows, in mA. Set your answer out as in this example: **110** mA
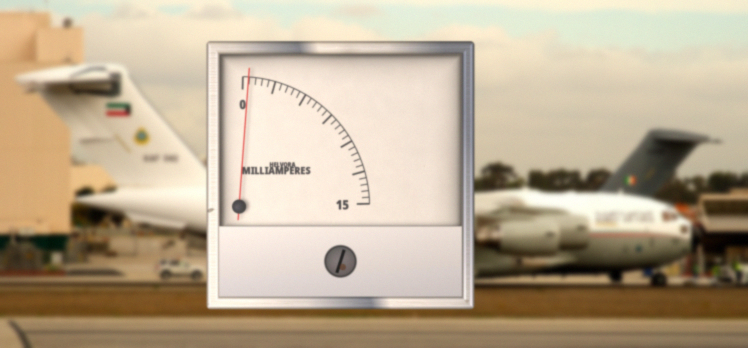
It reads **0.5** mA
